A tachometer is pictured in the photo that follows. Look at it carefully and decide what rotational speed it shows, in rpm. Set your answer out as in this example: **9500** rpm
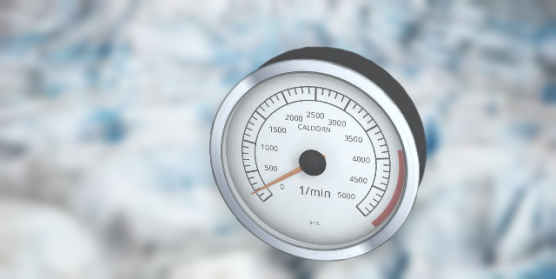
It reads **200** rpm
